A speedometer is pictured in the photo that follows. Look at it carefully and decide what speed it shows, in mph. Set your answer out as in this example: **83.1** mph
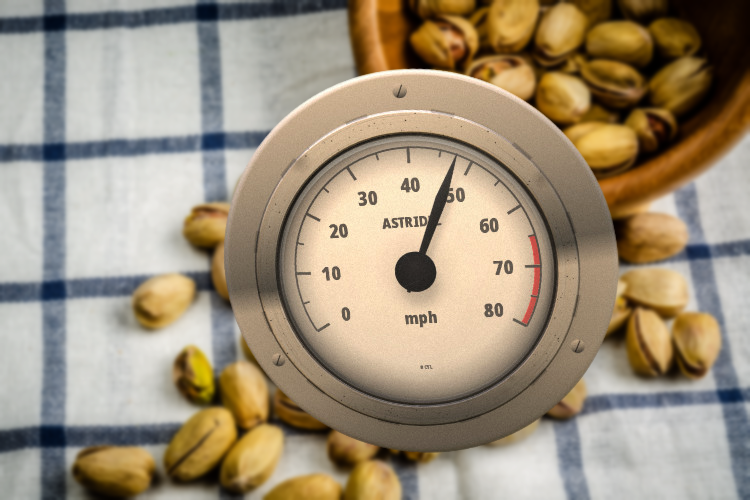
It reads **47.5** mph
